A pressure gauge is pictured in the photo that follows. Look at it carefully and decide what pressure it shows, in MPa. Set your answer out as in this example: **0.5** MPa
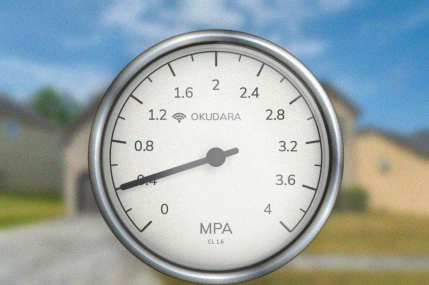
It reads **0.4** MPa
